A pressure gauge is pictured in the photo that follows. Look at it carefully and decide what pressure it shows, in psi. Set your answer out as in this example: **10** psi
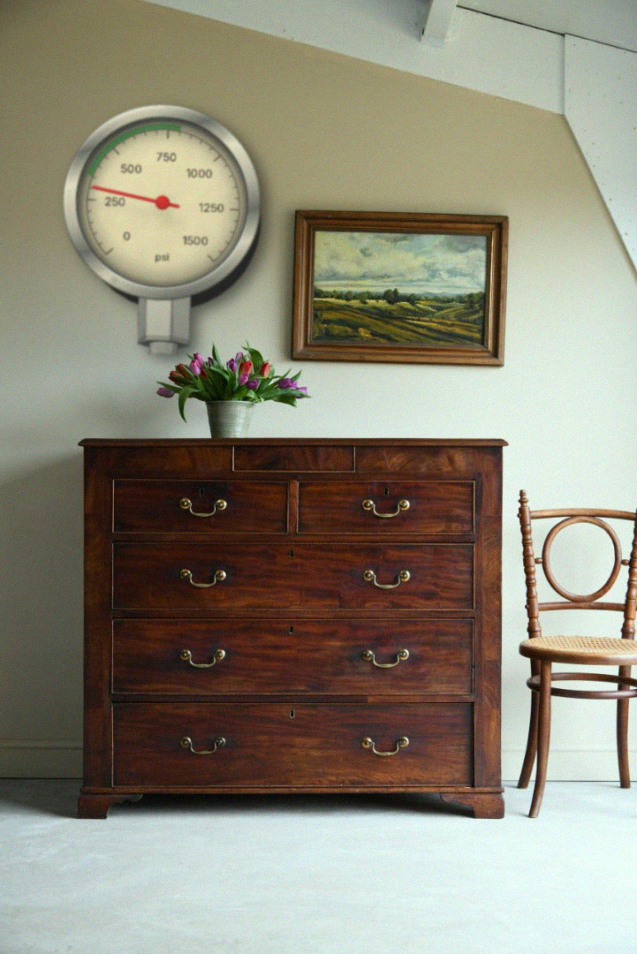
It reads **300** psi
